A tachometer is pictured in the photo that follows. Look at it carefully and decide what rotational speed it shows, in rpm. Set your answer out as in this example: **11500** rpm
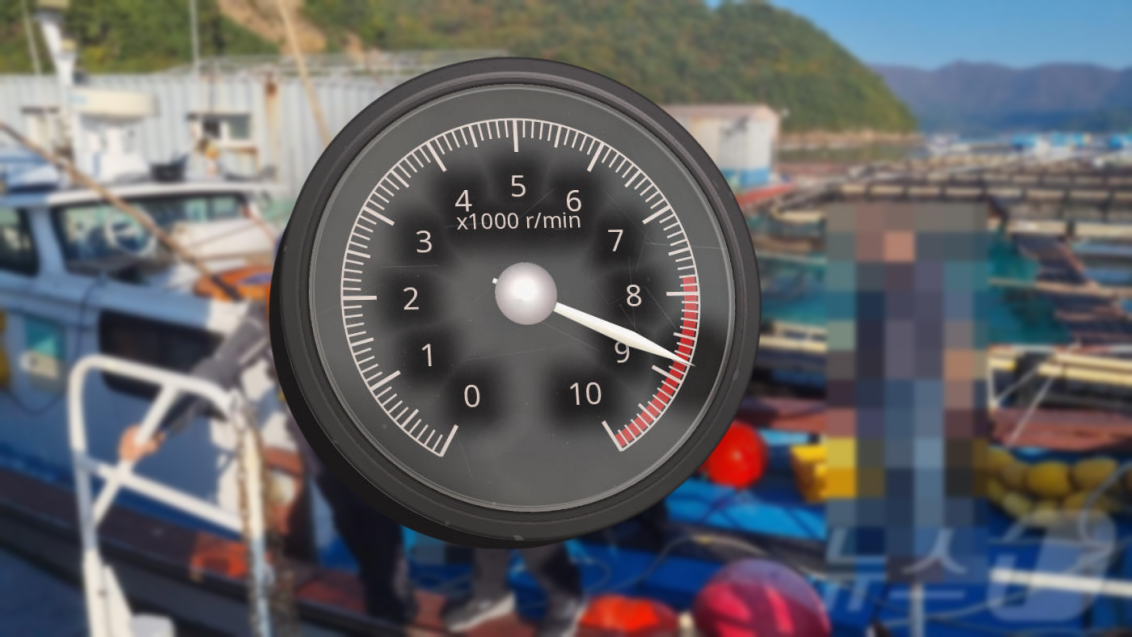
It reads **8800** rpm
